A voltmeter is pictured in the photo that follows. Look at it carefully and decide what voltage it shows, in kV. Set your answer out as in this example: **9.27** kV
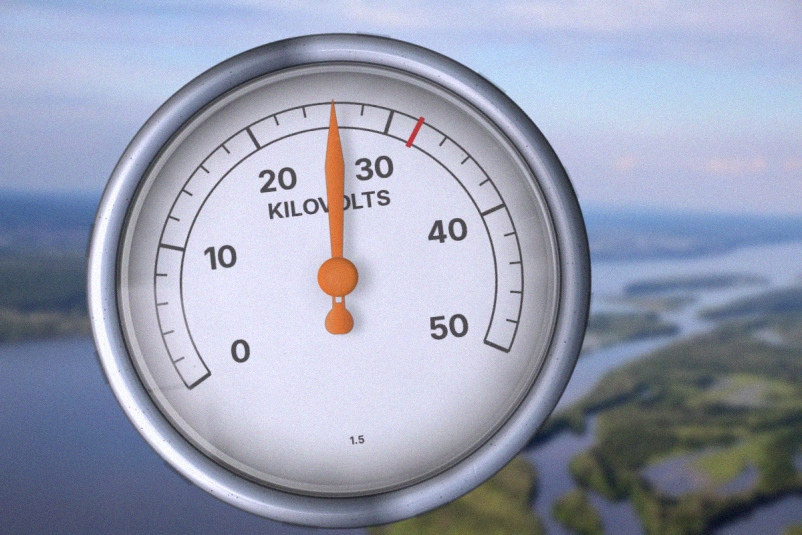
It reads **26** kV
